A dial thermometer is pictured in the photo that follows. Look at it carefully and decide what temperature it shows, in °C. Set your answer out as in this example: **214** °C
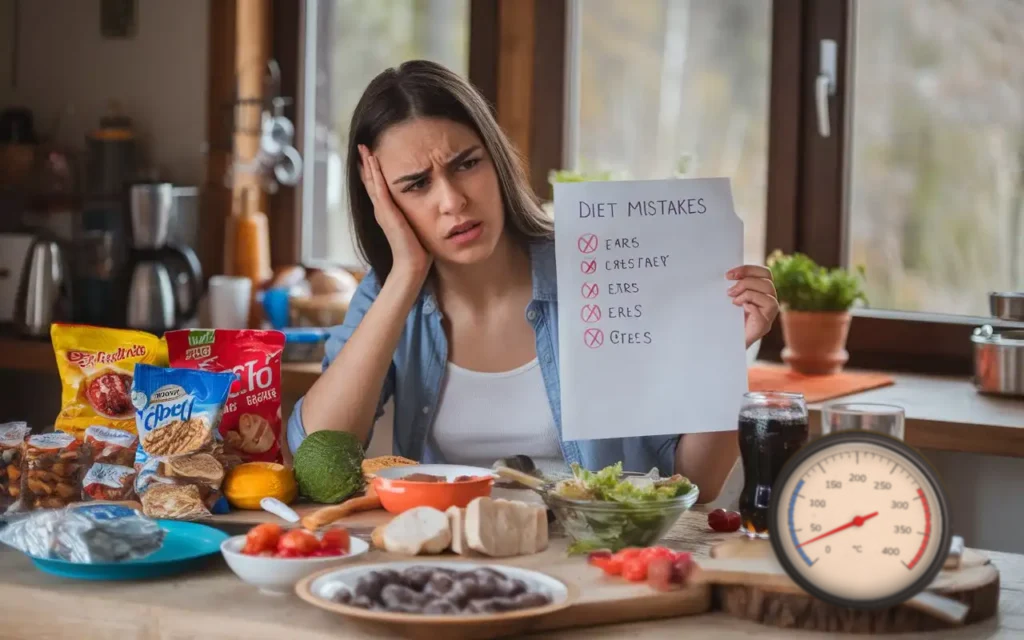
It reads **30** °C
